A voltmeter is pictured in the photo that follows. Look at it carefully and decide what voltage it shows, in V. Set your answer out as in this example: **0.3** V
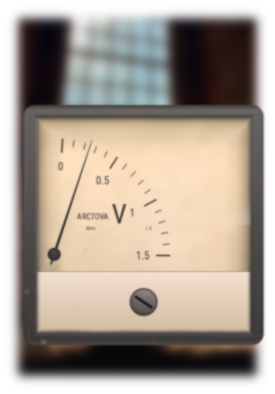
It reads **0.25** V
